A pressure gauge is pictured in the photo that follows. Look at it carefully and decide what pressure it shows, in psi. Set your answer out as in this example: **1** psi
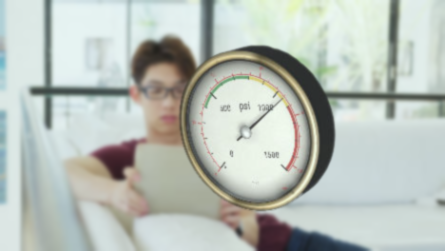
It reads **1050** psi
